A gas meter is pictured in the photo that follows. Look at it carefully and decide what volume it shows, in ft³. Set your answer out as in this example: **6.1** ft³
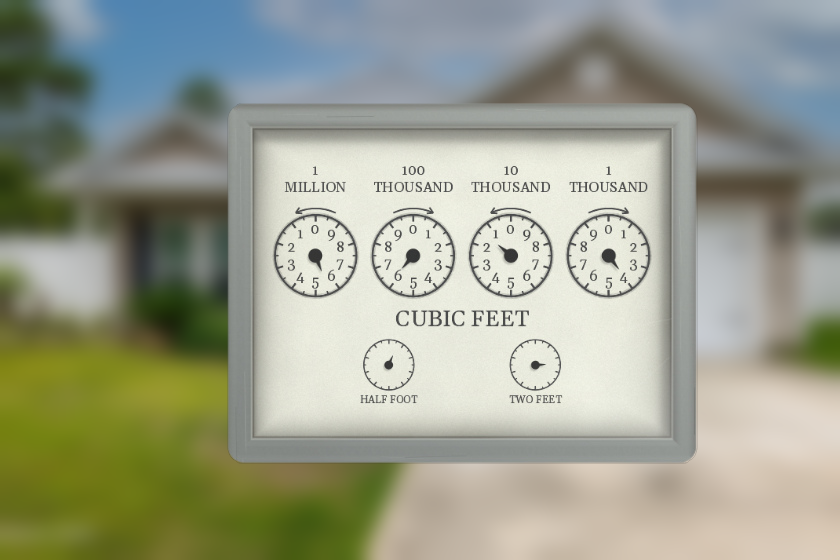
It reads **561400** ft³
